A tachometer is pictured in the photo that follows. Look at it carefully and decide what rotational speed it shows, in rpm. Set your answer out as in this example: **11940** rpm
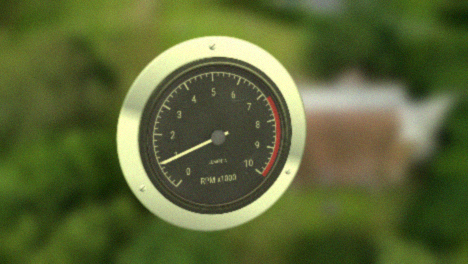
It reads **1000** rpm
